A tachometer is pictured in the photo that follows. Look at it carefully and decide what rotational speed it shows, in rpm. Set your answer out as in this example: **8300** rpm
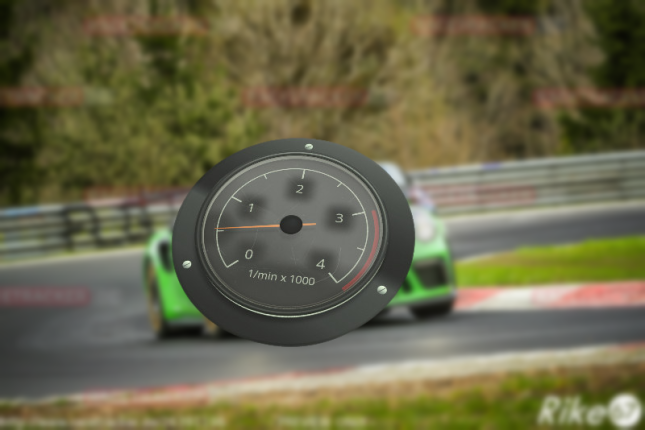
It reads **500** rpm
